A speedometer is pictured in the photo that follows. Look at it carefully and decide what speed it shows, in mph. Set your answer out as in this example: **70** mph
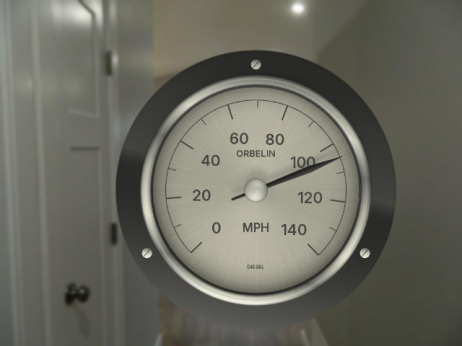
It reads **105** mph
